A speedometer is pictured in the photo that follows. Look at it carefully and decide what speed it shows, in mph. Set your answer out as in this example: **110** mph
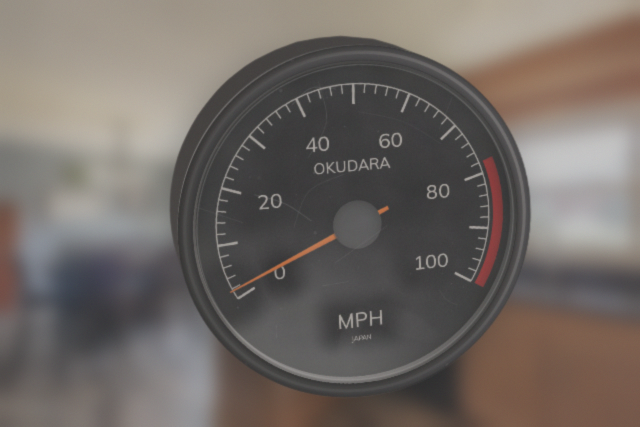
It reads **2** mph
